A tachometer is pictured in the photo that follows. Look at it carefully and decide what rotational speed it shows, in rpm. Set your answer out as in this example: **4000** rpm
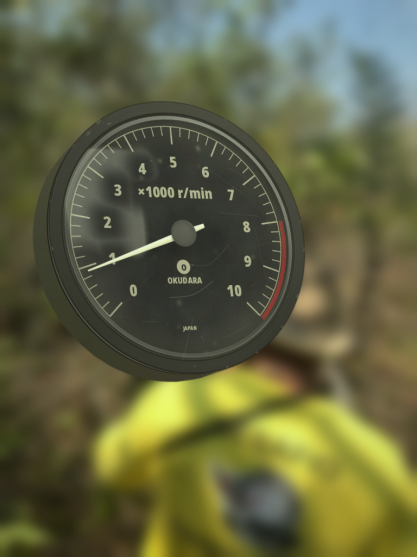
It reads **900** rpm
